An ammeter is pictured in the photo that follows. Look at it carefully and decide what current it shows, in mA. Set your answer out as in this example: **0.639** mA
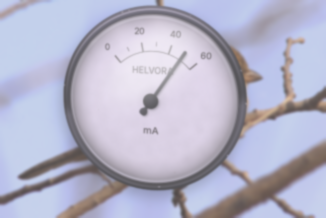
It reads **50** mA
